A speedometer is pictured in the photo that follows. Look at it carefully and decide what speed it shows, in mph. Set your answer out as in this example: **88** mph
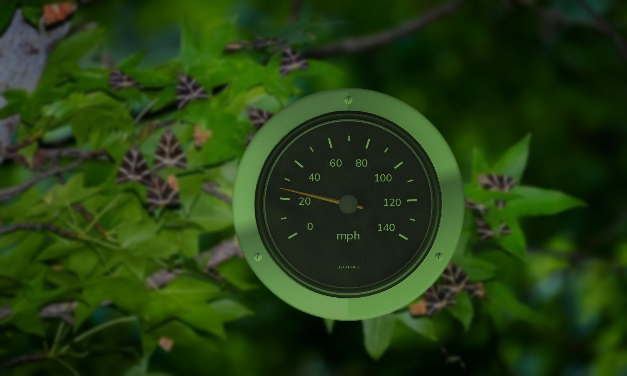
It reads **25** mph
